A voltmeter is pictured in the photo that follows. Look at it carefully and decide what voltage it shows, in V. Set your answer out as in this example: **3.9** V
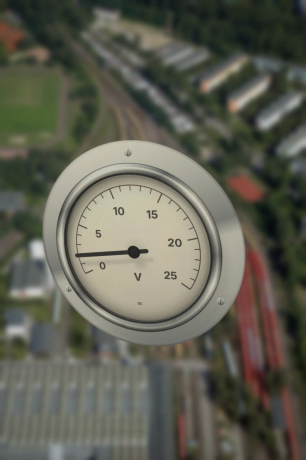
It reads **2** V
